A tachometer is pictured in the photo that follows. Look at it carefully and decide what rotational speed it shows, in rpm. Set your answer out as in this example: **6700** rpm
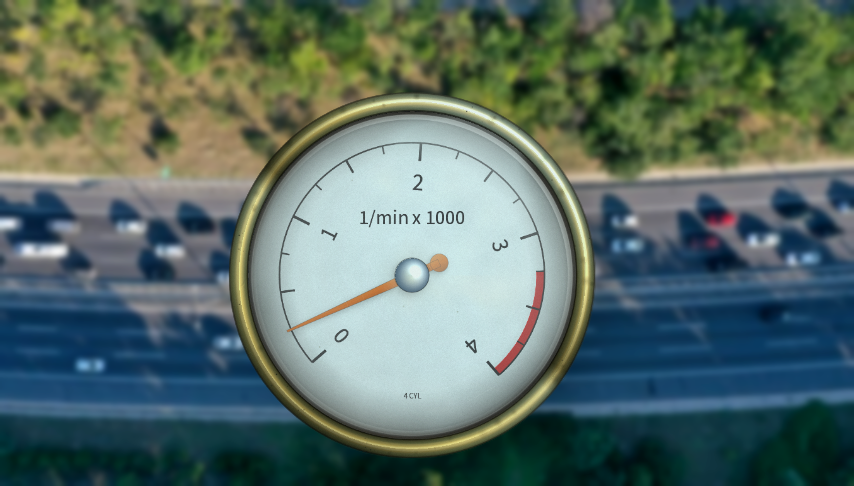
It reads **250** rpm
